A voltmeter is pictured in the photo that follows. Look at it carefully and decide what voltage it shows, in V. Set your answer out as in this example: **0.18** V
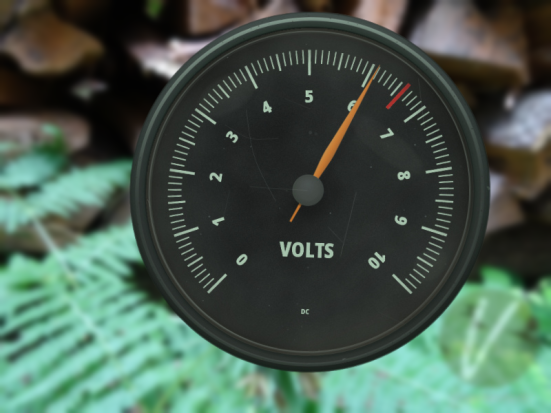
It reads **6.1** V
